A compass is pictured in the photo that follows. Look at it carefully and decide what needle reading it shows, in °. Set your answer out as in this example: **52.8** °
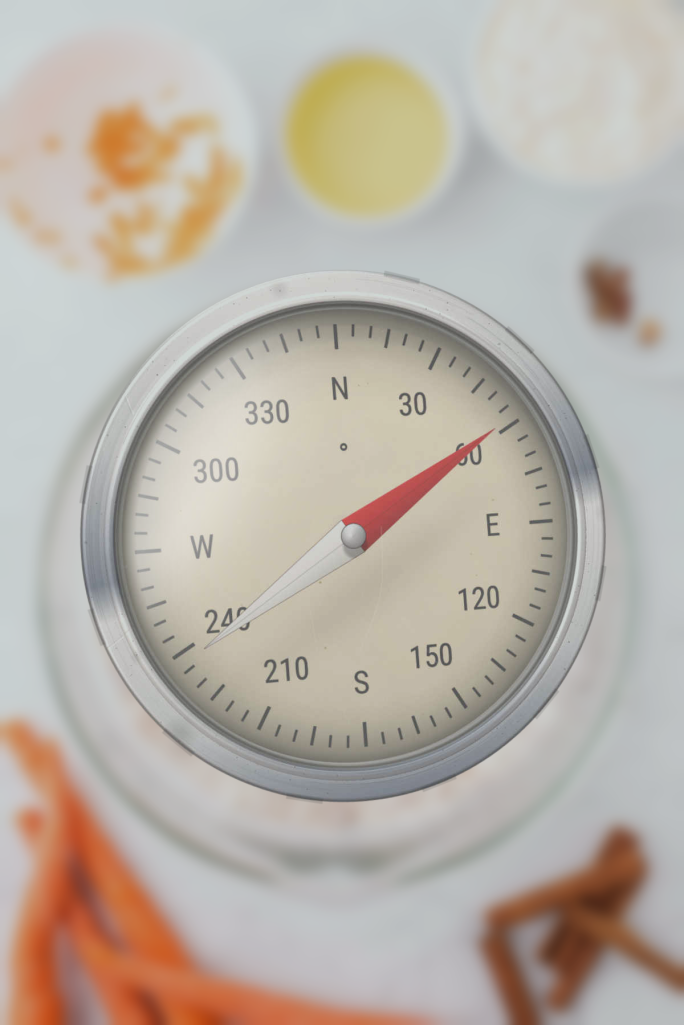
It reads **57.5** °
